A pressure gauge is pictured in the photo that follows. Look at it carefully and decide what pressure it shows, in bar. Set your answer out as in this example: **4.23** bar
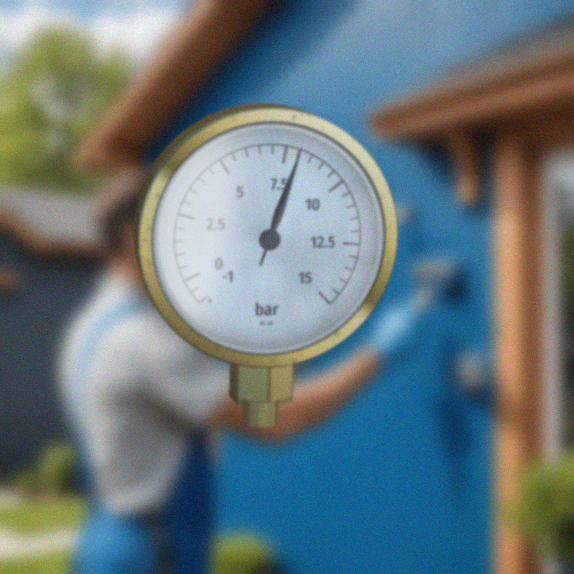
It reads **8** bar
